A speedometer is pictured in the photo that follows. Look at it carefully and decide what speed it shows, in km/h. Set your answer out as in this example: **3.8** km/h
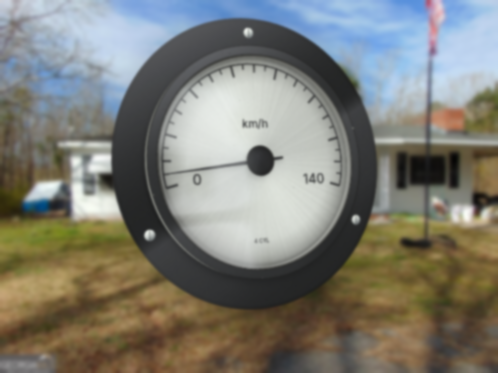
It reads **5** km/h
